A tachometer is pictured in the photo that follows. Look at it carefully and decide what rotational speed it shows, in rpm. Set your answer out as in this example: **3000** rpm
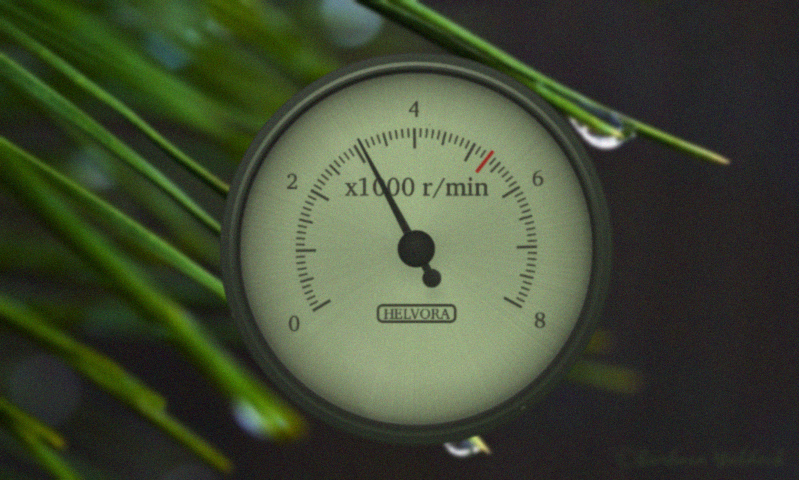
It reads **3100** rpm
